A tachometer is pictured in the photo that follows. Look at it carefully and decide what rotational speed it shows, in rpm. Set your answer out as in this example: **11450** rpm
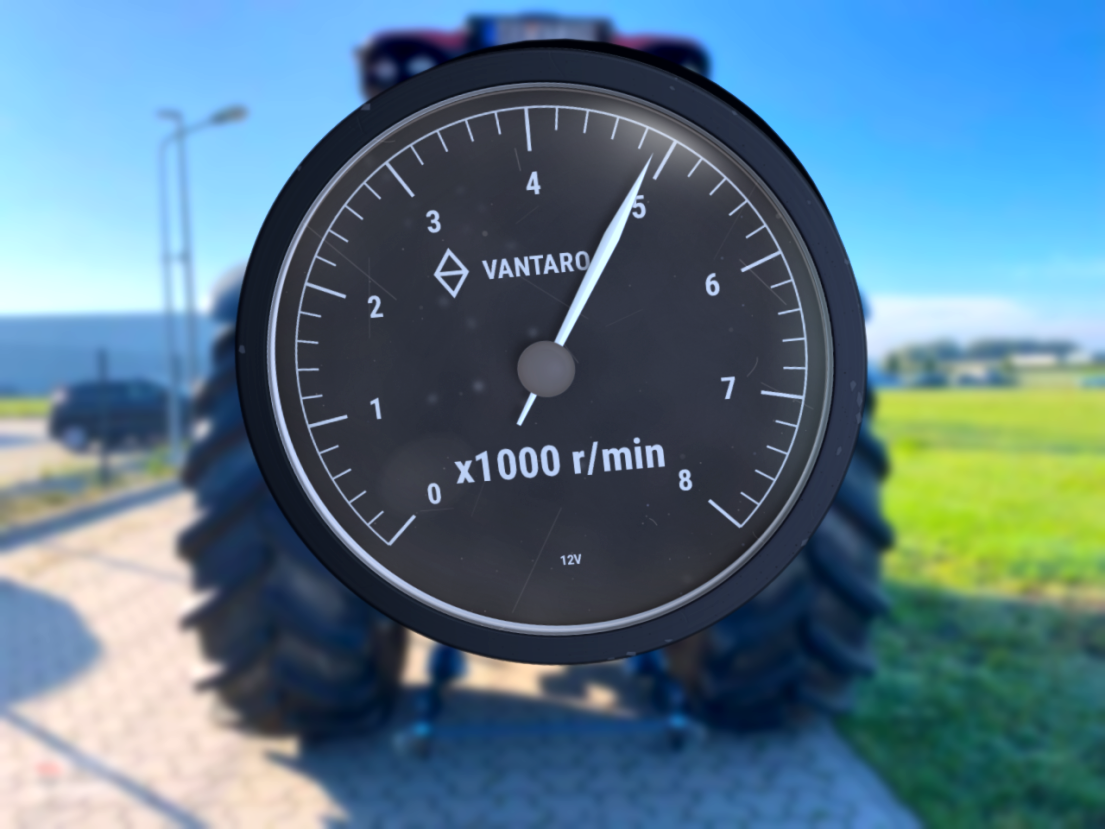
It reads **4900** rpm
